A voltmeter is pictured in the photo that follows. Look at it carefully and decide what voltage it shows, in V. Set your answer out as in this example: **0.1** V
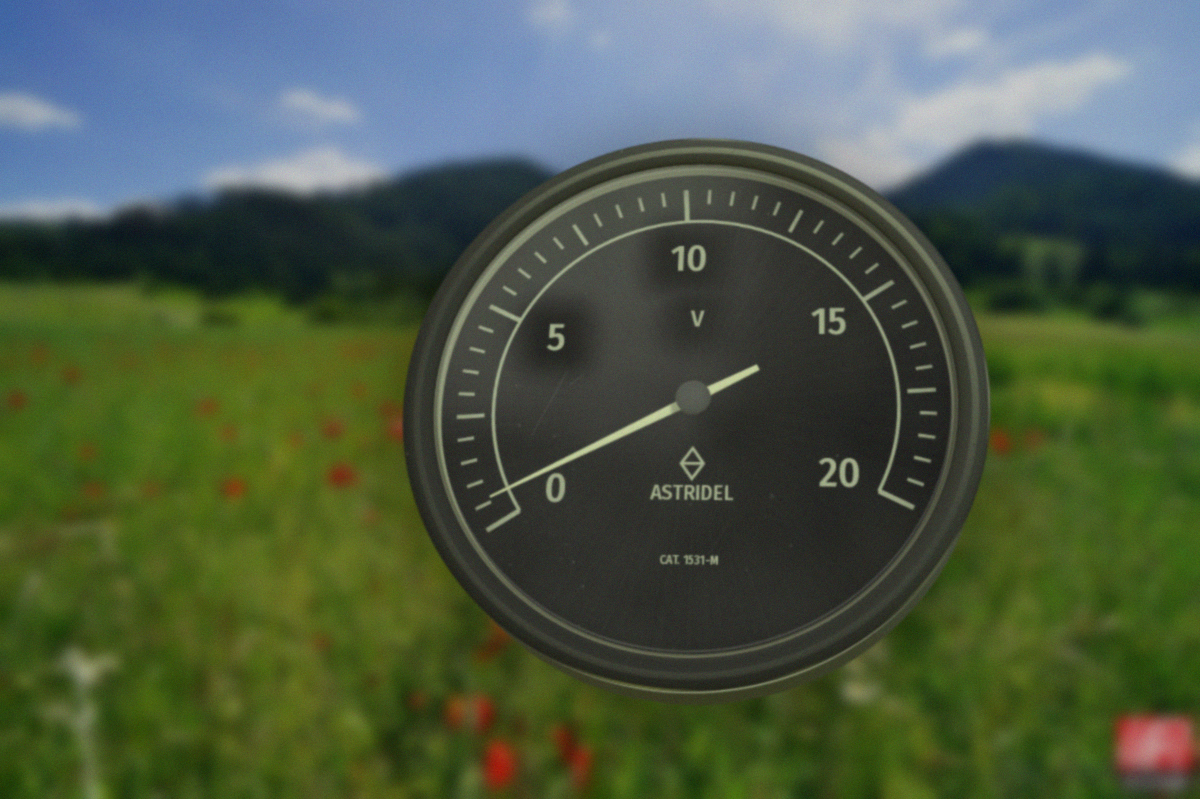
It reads **0.5** V
